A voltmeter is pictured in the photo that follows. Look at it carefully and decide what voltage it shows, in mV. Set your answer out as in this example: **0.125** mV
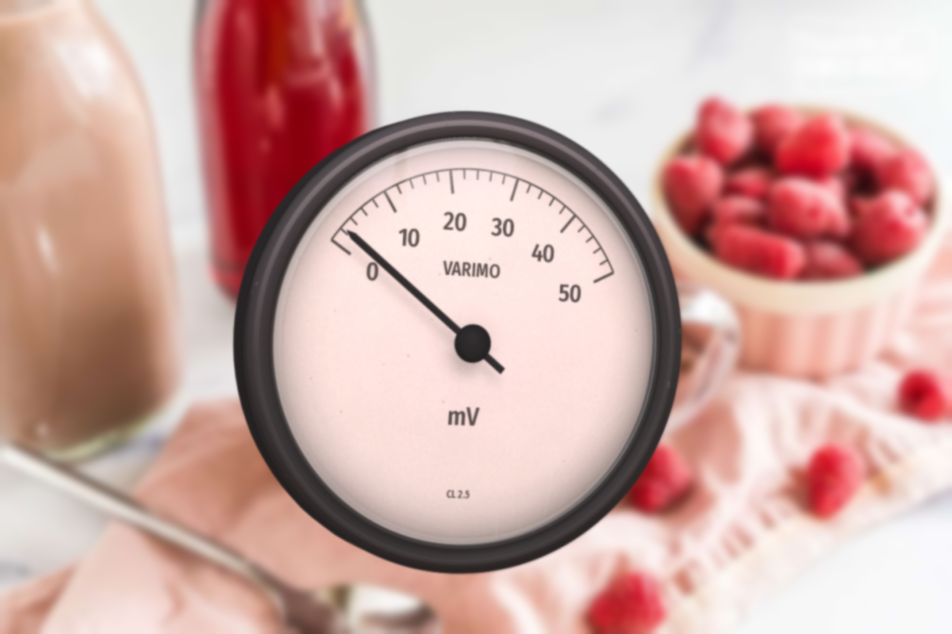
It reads **2** mV
